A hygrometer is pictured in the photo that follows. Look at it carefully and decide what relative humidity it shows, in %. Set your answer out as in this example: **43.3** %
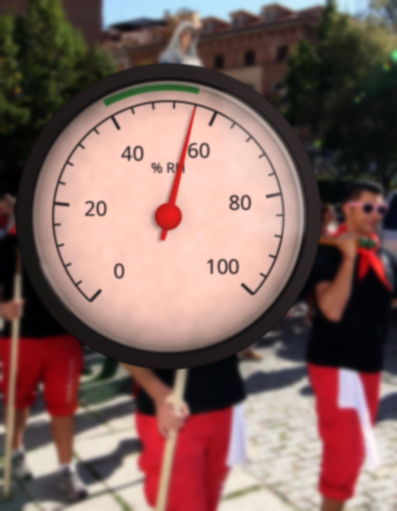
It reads **56** %
